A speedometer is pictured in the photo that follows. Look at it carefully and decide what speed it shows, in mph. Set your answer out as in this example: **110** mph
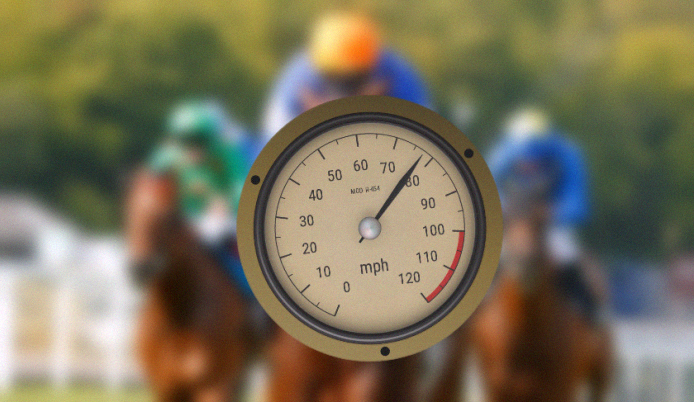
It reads **77.5** mph
